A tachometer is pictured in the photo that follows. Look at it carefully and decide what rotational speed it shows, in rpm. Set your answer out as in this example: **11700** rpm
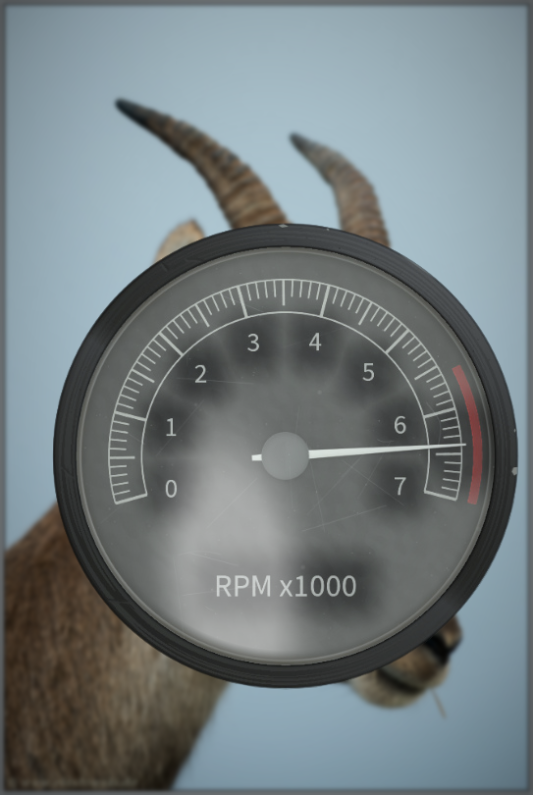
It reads **6400** rpm
